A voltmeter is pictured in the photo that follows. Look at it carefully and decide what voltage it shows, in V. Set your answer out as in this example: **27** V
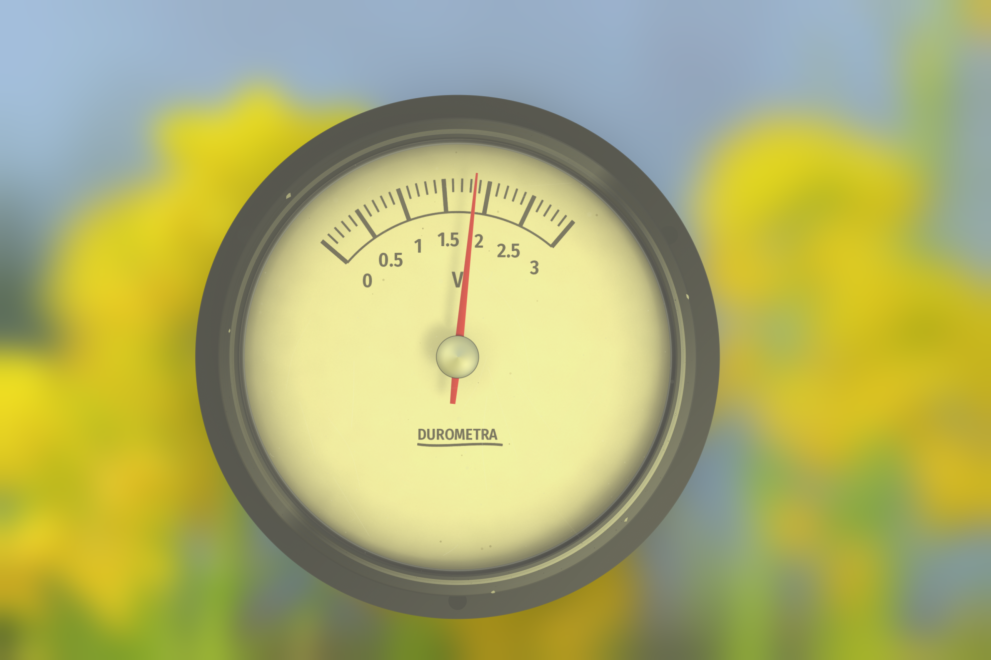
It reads **1.85** V
